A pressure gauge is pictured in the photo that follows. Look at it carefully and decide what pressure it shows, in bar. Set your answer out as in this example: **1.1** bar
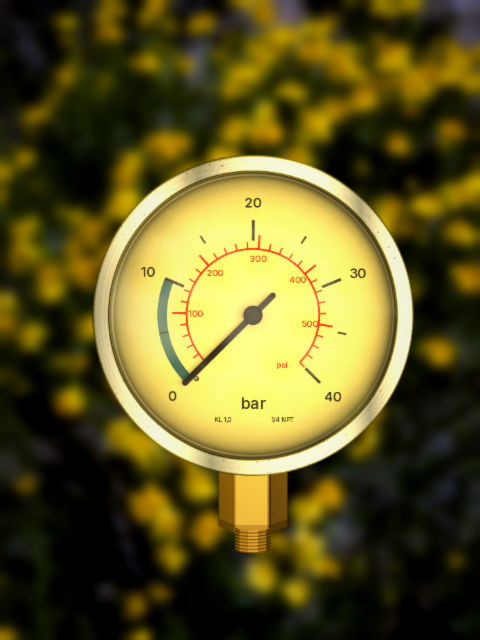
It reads **0** bar
